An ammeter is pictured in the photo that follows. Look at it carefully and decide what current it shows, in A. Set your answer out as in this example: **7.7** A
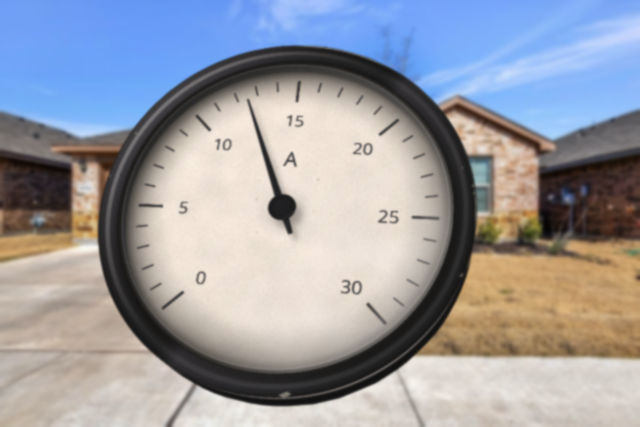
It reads **12.5** A
